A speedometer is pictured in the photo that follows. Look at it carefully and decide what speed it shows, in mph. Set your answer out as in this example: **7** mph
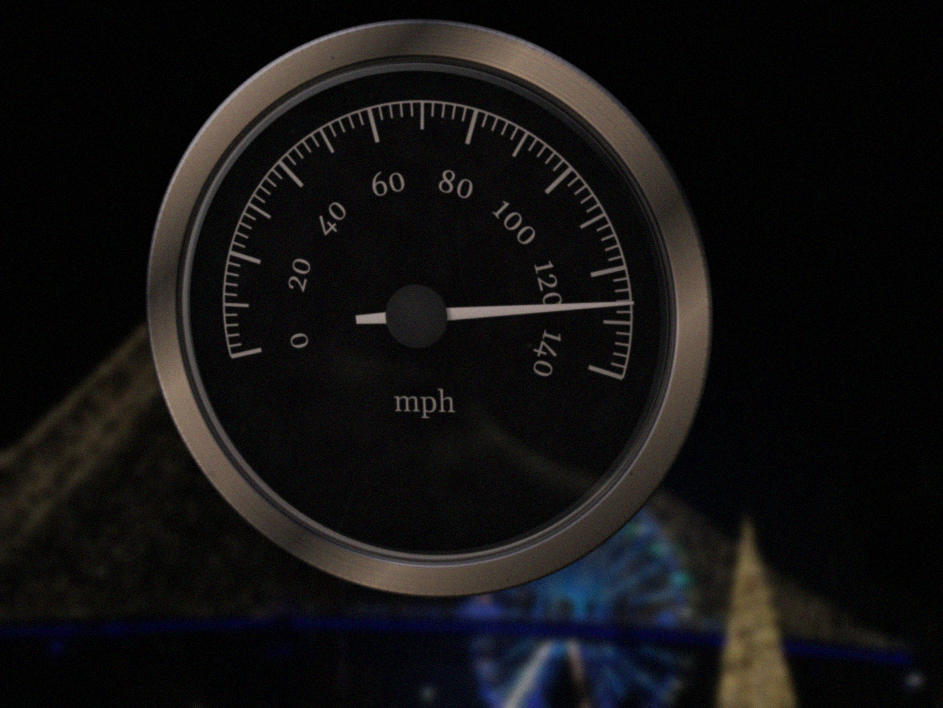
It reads **126** mph
